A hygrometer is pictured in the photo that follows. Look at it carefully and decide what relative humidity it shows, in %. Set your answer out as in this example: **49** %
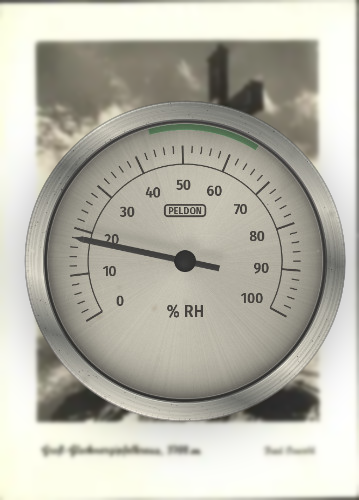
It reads **18** %
